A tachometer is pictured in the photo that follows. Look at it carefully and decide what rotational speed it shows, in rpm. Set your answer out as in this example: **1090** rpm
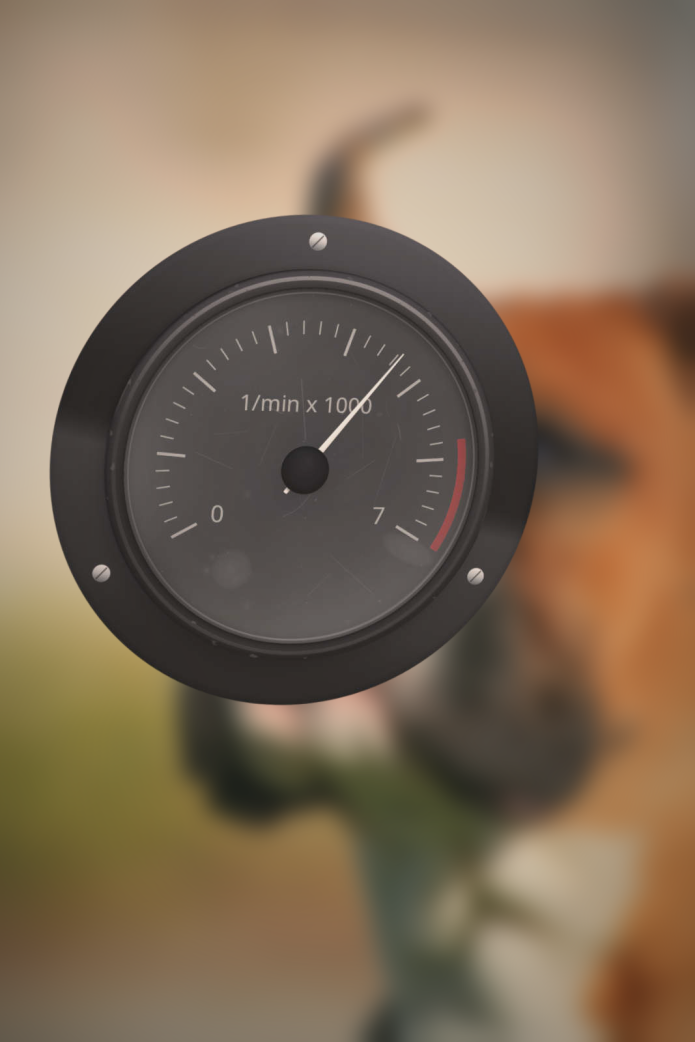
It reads **4600** rpm
